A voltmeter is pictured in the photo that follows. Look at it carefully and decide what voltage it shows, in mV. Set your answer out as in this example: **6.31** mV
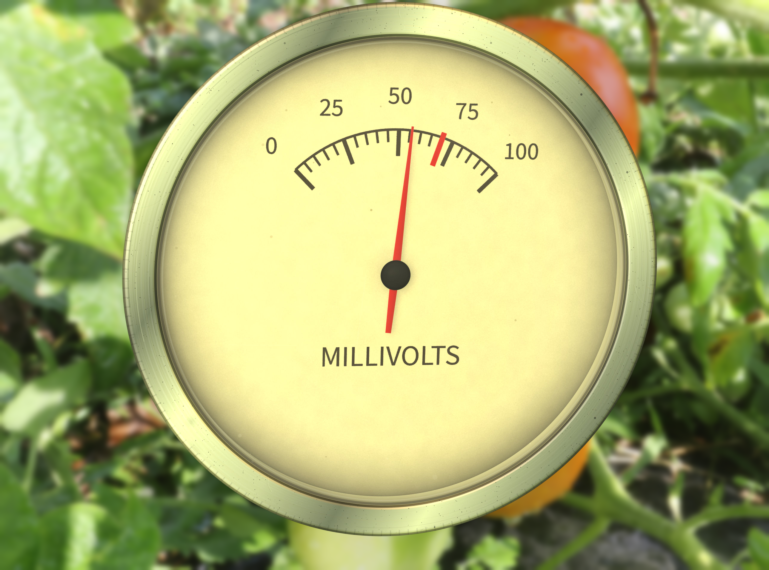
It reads **55** mV
